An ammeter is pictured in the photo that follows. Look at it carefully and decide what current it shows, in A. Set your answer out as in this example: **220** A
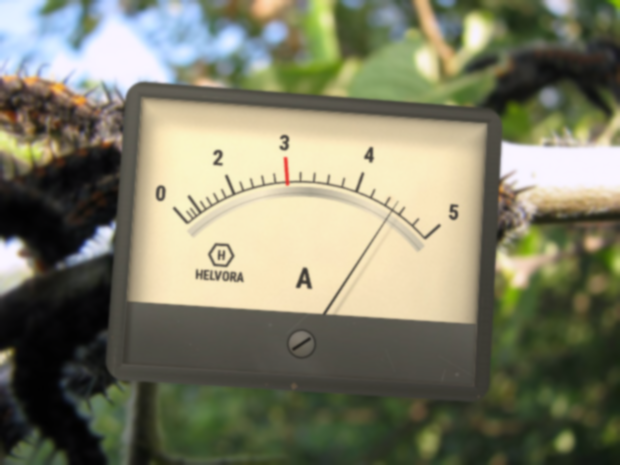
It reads **4.5** A
